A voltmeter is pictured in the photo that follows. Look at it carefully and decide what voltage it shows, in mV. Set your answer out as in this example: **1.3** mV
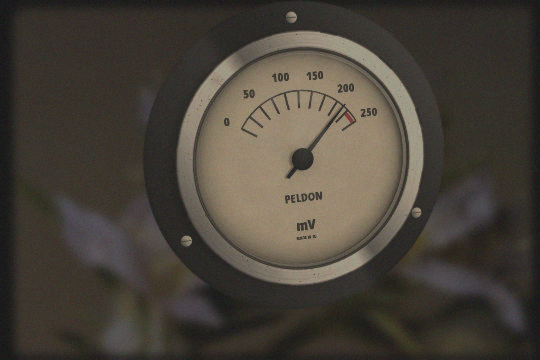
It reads **212.5** mV
